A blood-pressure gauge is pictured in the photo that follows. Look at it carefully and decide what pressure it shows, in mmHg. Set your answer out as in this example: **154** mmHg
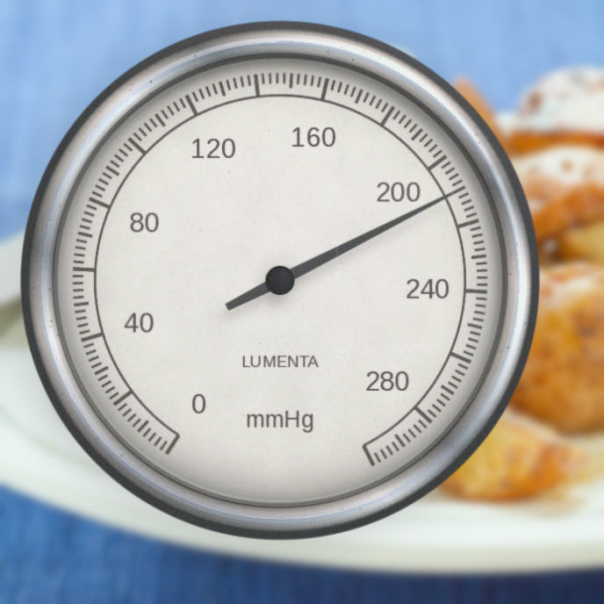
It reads **210** mmHg
